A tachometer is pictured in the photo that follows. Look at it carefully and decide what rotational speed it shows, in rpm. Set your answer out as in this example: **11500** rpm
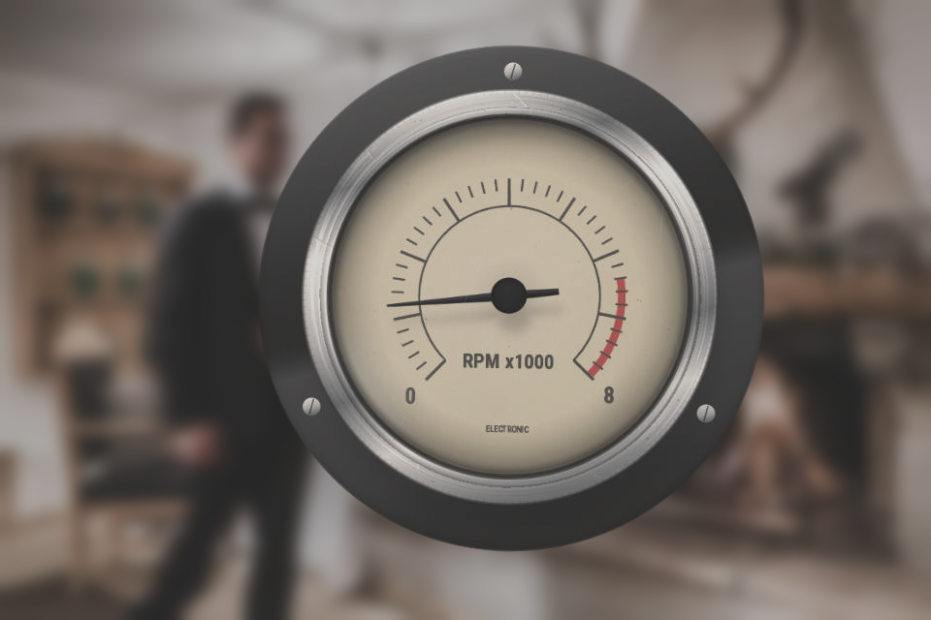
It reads **1200** rpm
